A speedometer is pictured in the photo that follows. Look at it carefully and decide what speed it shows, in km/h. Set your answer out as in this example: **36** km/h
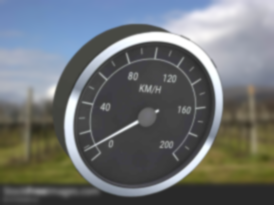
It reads **10** km/h
